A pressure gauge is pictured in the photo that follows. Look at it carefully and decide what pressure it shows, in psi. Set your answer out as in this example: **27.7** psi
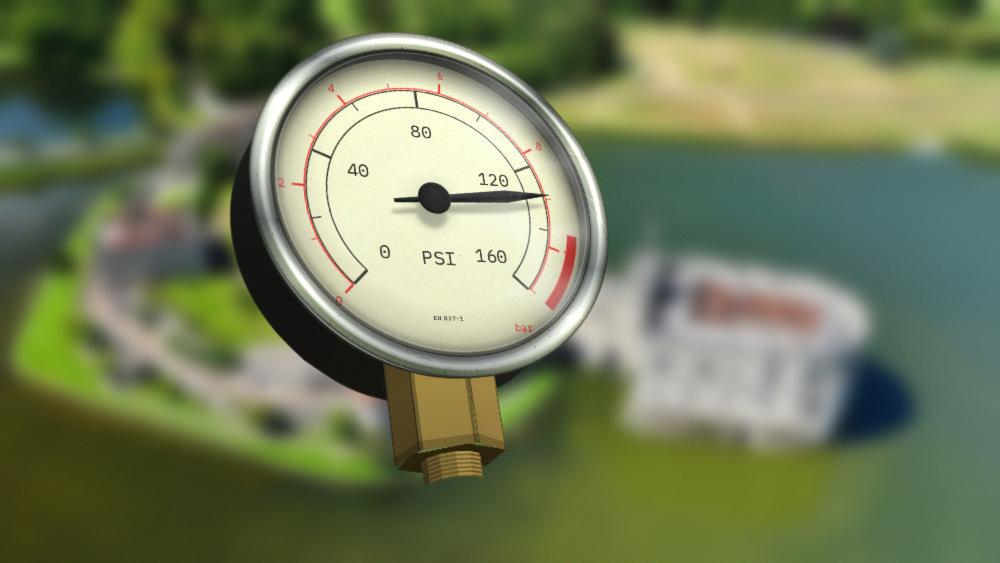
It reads **130** psi
